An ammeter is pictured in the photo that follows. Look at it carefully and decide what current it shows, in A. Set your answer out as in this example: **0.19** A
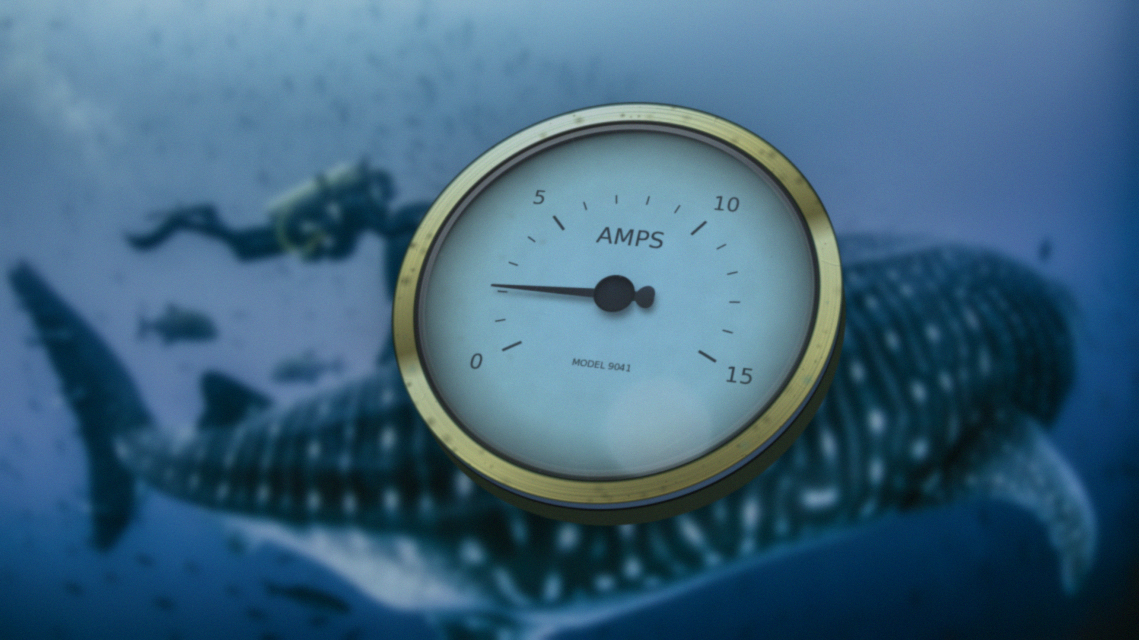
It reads **2** A
